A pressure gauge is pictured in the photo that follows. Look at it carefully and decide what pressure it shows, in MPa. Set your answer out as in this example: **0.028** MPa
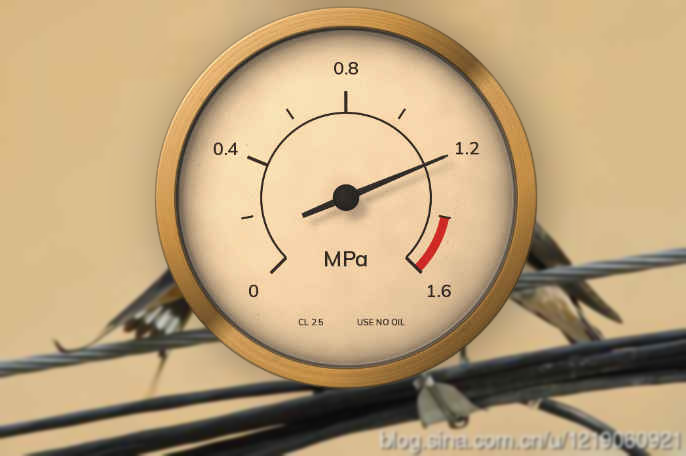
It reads **1.2** MPa
